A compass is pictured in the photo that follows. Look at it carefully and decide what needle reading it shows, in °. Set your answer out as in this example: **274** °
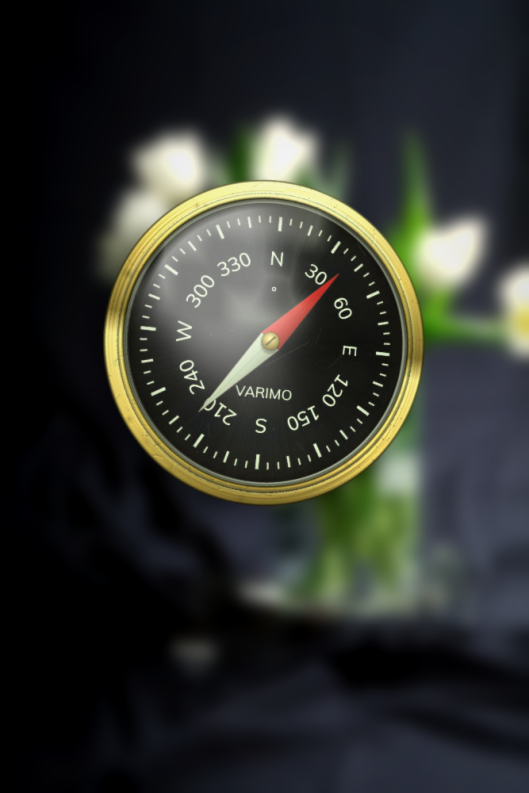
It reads **40** °
